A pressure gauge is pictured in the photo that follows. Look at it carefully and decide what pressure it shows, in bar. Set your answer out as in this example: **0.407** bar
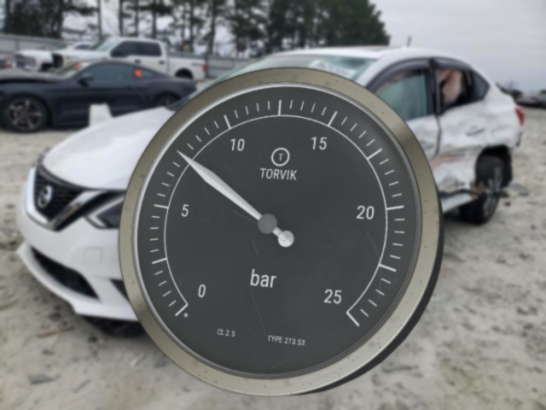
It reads **7.5** bar
